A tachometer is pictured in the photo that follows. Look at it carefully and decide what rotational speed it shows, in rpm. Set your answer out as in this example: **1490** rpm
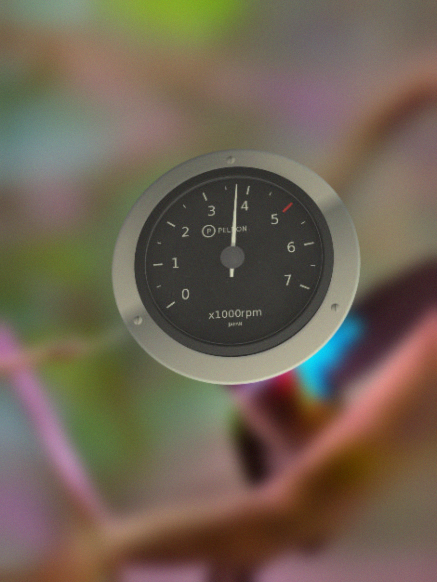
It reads **3750** rpm
